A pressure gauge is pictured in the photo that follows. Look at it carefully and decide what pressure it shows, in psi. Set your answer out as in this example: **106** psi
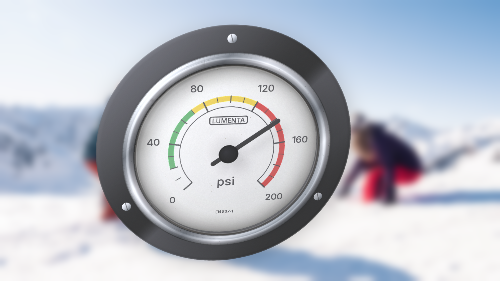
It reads **140** psi
